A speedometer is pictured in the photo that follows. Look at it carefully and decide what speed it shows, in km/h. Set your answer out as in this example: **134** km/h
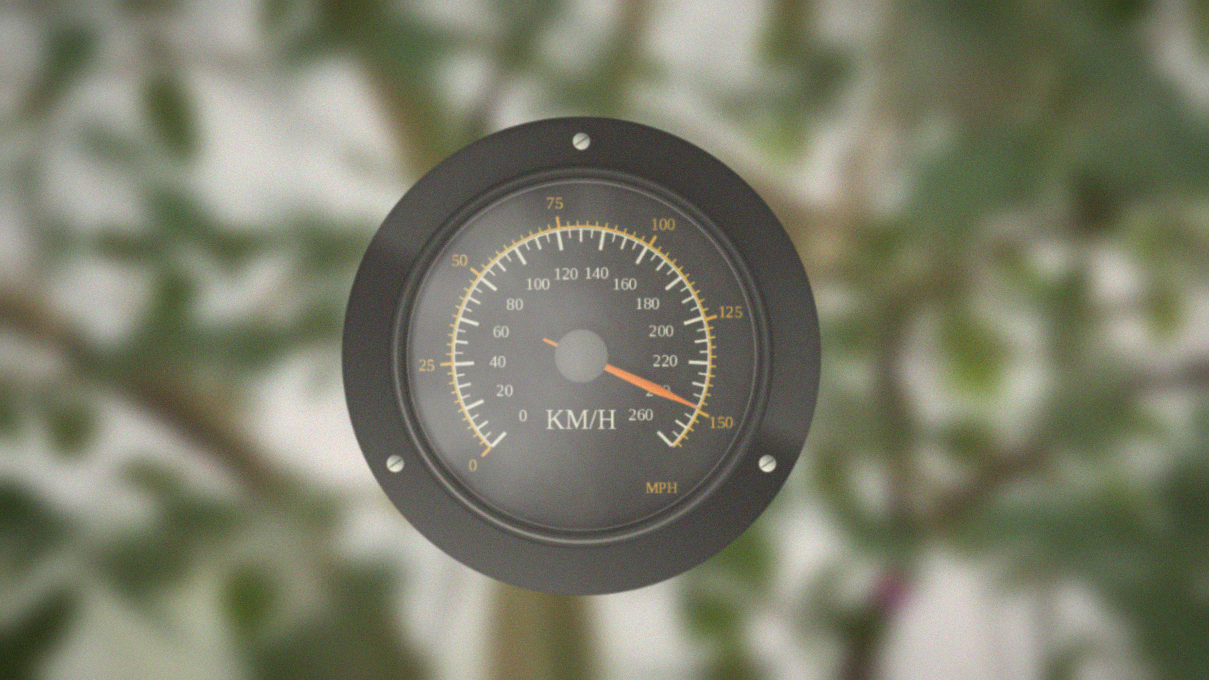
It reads **240** km/h
